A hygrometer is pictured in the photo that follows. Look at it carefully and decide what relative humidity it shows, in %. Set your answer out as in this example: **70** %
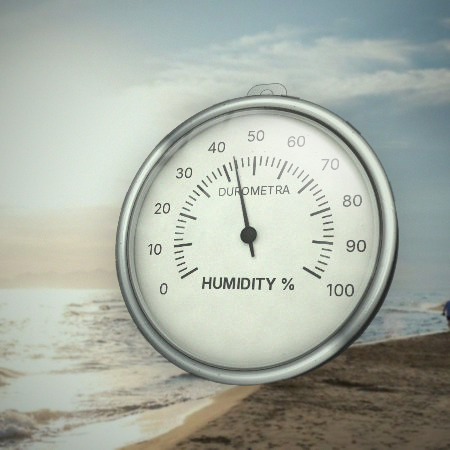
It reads **44** %
